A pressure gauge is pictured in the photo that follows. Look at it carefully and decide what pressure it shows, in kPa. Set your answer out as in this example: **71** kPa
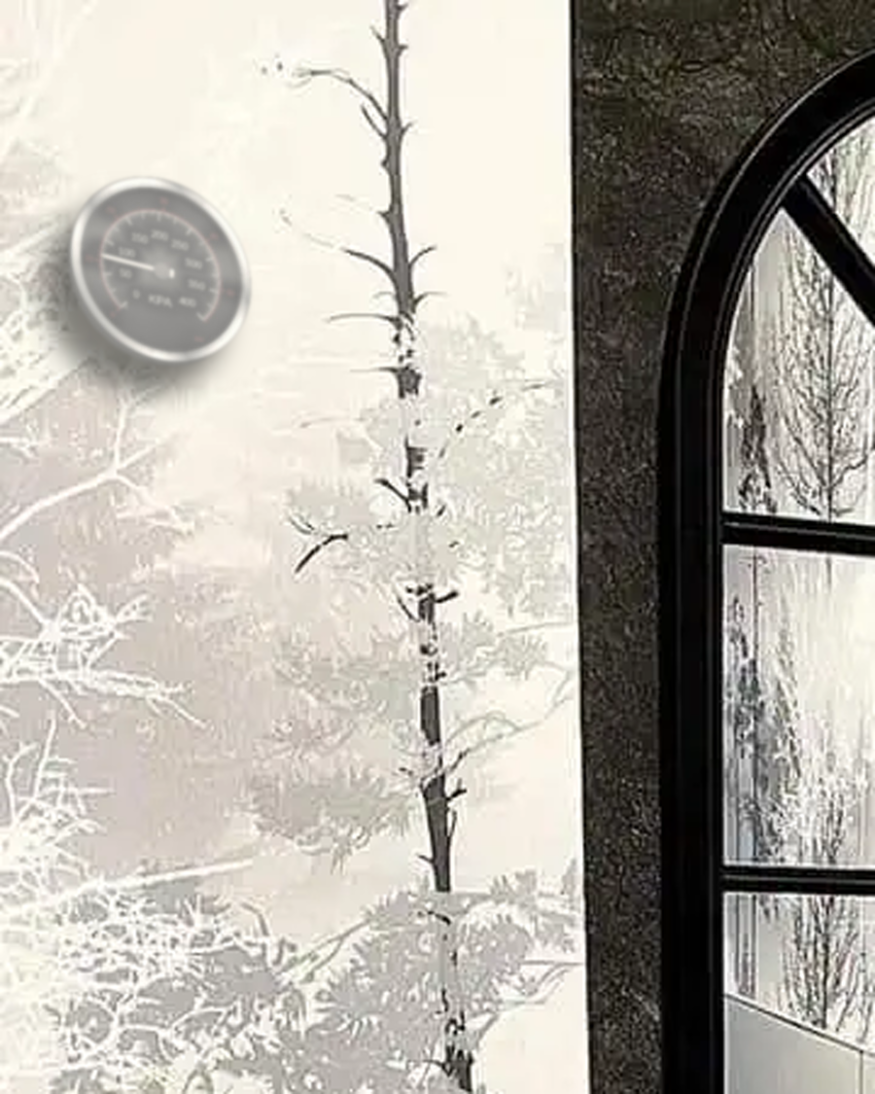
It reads **75** kPa
